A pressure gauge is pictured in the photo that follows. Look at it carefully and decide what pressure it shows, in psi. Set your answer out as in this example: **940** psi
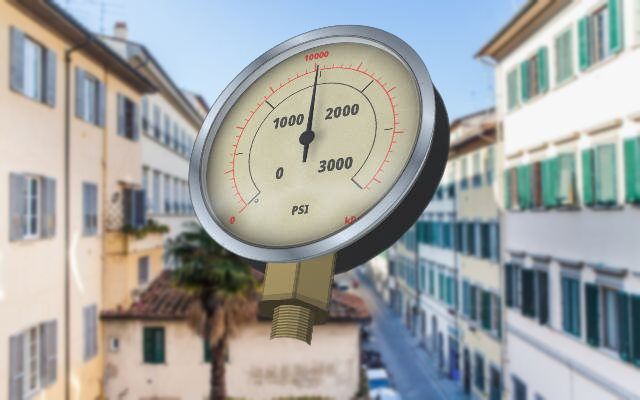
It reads **1500** psi
